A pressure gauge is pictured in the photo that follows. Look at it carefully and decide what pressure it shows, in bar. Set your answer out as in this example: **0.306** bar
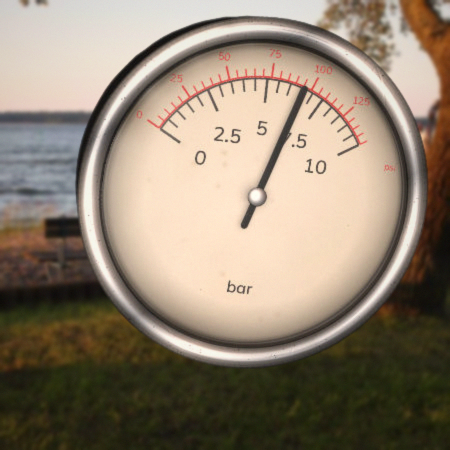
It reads **6.5** bar
